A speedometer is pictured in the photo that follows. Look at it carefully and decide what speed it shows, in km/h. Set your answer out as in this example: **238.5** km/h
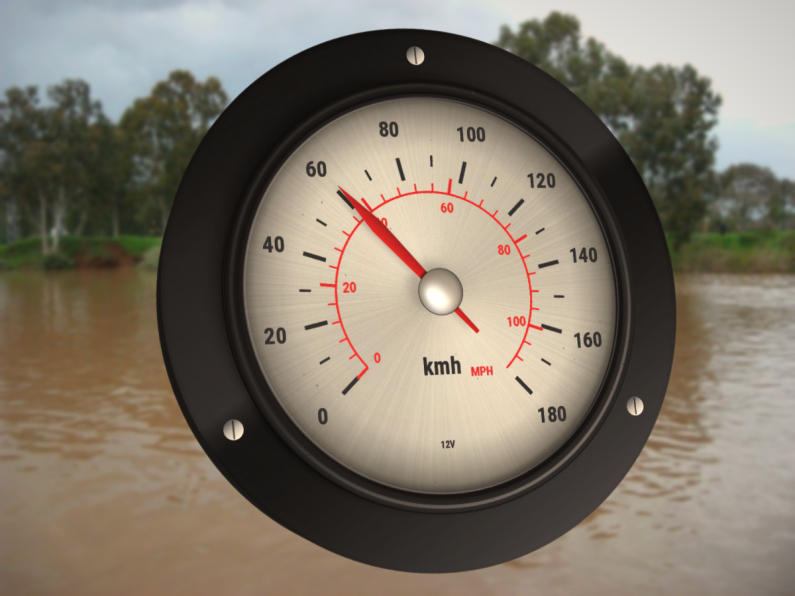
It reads **60** km/h
